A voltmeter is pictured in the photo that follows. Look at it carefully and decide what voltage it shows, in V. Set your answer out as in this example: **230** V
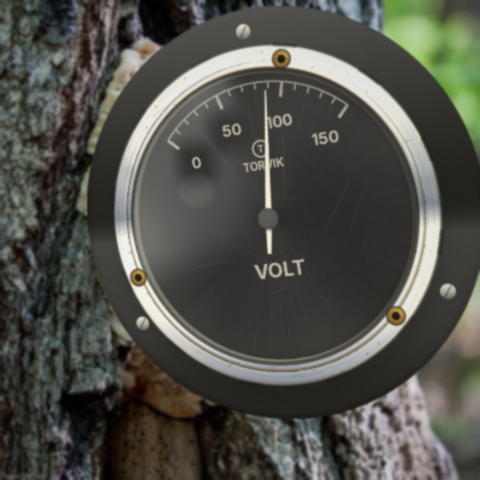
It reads **90** V
